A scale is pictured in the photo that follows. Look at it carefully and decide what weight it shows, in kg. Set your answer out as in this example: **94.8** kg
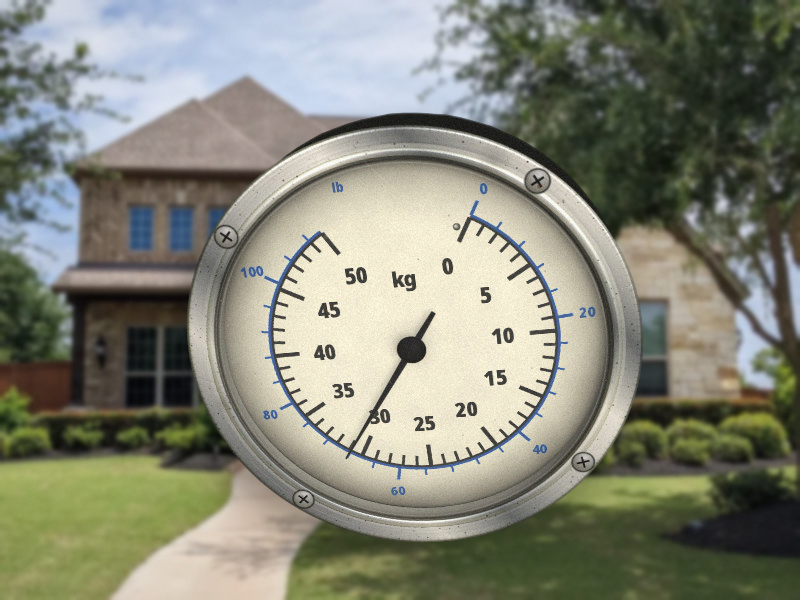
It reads **31** kg
